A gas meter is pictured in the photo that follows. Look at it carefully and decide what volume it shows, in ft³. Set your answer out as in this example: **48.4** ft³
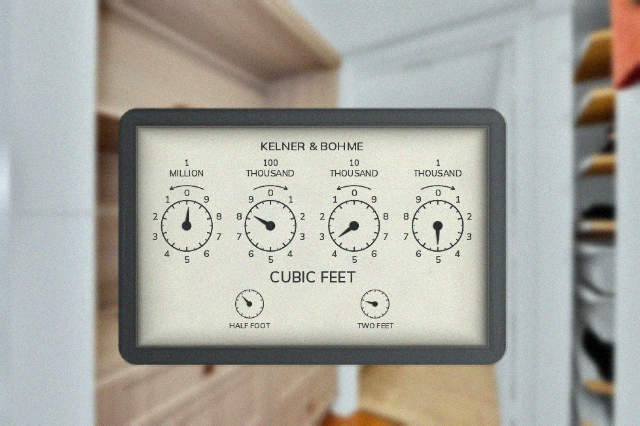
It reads **983500** ft³
